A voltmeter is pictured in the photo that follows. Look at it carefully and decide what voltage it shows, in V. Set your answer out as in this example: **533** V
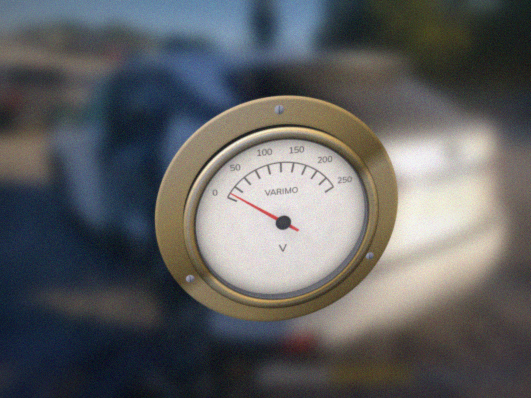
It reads **12.5** V
